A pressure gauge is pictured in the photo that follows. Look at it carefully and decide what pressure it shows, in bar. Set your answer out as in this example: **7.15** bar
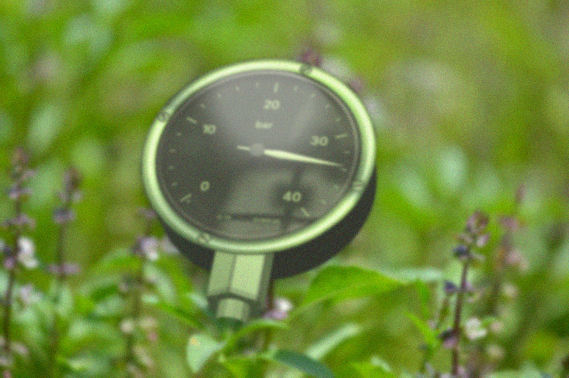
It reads **34** bar
